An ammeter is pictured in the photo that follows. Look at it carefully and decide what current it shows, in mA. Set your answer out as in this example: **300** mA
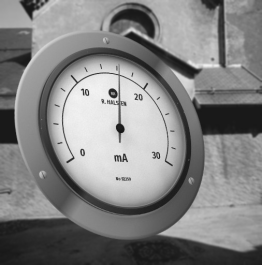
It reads **16** mA
